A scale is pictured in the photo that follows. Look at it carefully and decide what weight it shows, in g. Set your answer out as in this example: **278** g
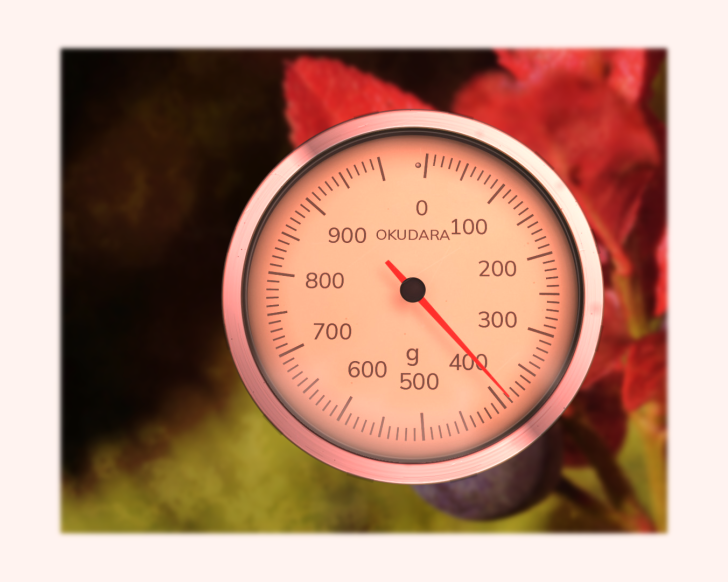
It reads **390** g
